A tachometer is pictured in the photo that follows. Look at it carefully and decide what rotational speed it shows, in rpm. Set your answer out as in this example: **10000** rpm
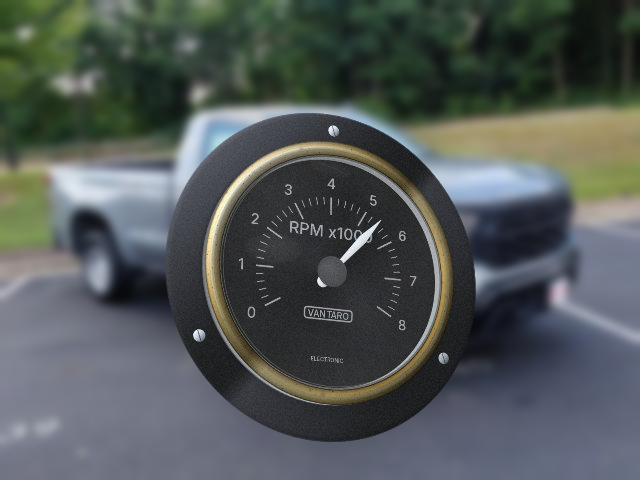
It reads **5400** rpm
